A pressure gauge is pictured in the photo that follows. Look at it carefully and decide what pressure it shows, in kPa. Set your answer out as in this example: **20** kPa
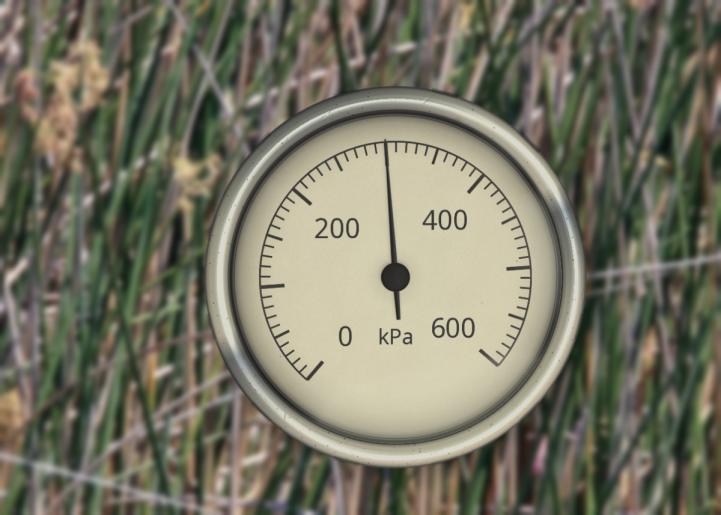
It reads **300** kPa
